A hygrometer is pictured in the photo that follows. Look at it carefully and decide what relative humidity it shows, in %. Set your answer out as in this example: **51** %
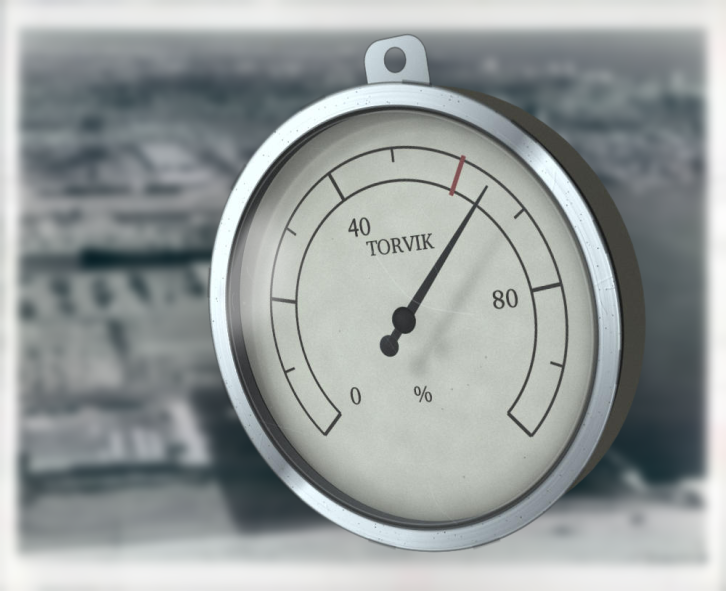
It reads **65** %
